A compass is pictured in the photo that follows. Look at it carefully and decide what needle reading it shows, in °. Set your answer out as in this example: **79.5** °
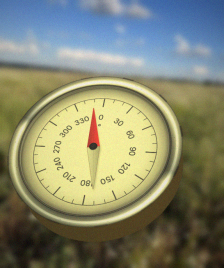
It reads **350** °
